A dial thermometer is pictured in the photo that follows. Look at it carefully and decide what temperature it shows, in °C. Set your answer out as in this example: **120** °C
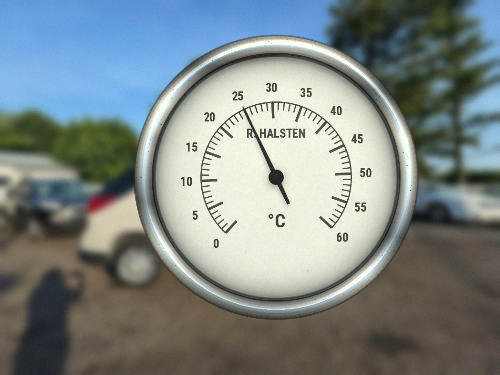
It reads **25** °C
